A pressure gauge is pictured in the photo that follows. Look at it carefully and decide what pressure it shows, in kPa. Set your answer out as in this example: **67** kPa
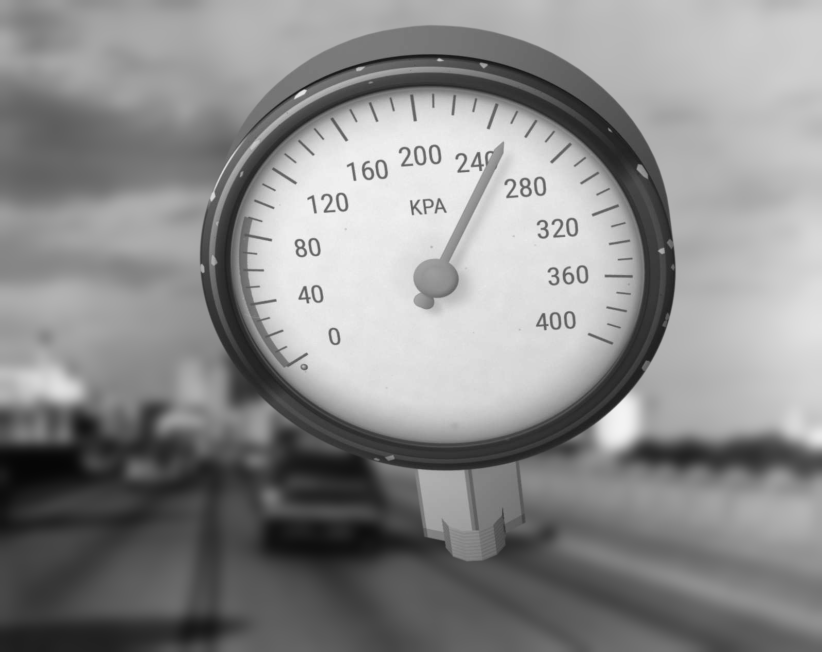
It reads **250** kPa
